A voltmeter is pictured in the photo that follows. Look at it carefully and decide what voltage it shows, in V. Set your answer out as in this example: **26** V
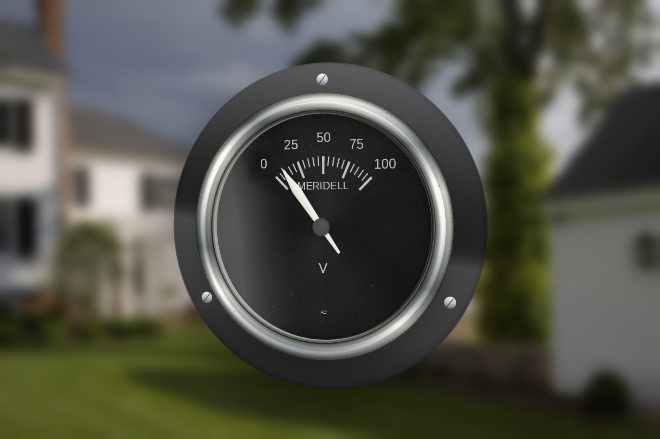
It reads **10** V
